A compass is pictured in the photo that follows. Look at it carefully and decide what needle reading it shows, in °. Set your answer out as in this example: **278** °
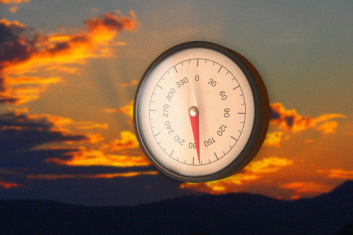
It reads **170** °
